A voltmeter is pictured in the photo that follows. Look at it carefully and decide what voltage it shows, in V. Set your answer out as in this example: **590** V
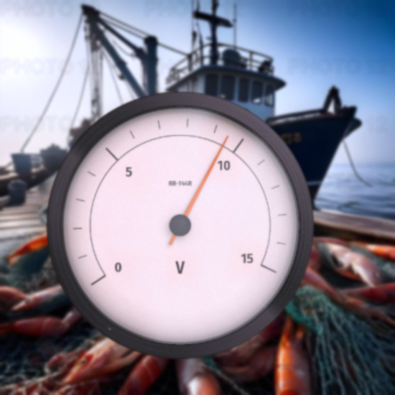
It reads **9.5** V
